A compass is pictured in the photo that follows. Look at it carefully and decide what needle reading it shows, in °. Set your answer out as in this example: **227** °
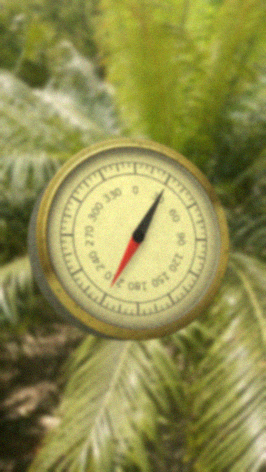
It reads **210** °
